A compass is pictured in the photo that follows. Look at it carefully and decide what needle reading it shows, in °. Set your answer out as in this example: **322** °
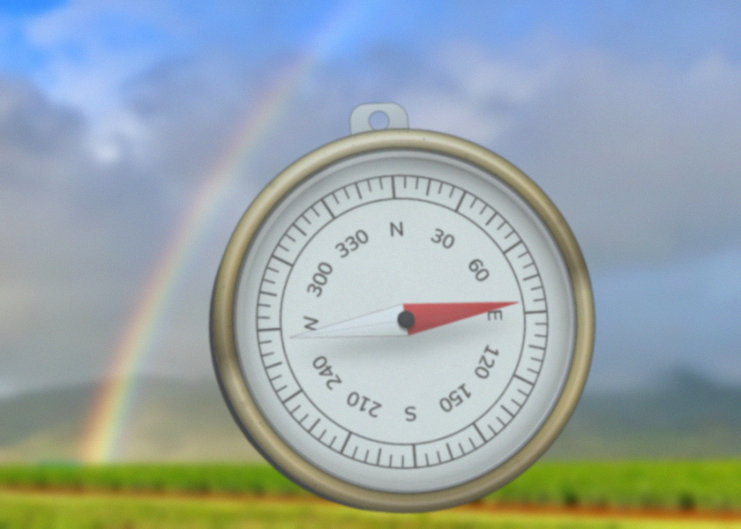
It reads **85** °
